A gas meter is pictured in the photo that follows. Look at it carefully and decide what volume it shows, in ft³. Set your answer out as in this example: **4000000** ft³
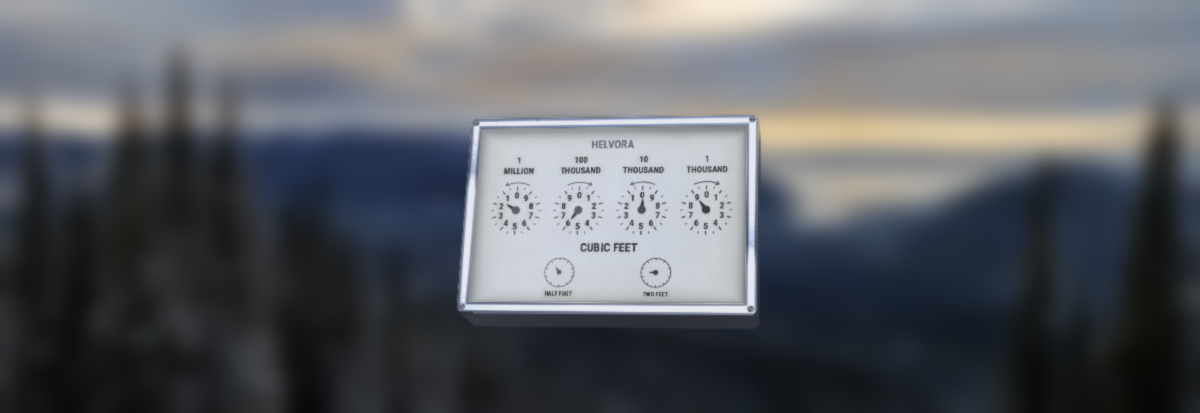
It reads **159900** ft³
